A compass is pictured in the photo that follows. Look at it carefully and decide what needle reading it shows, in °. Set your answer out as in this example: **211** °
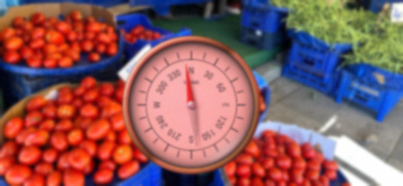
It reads **352.5** °
